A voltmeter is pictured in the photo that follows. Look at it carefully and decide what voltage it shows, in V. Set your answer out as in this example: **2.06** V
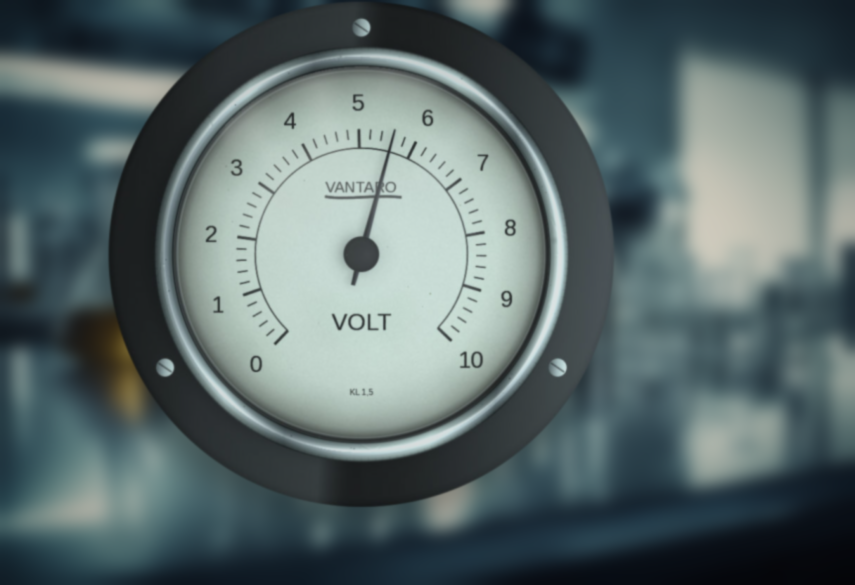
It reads **5.6** V
